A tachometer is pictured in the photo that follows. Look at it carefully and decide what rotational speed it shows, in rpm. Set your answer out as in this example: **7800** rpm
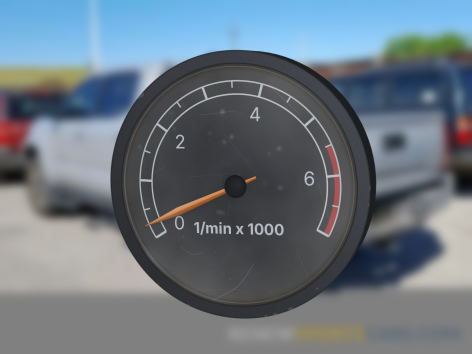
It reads **250** rpm
